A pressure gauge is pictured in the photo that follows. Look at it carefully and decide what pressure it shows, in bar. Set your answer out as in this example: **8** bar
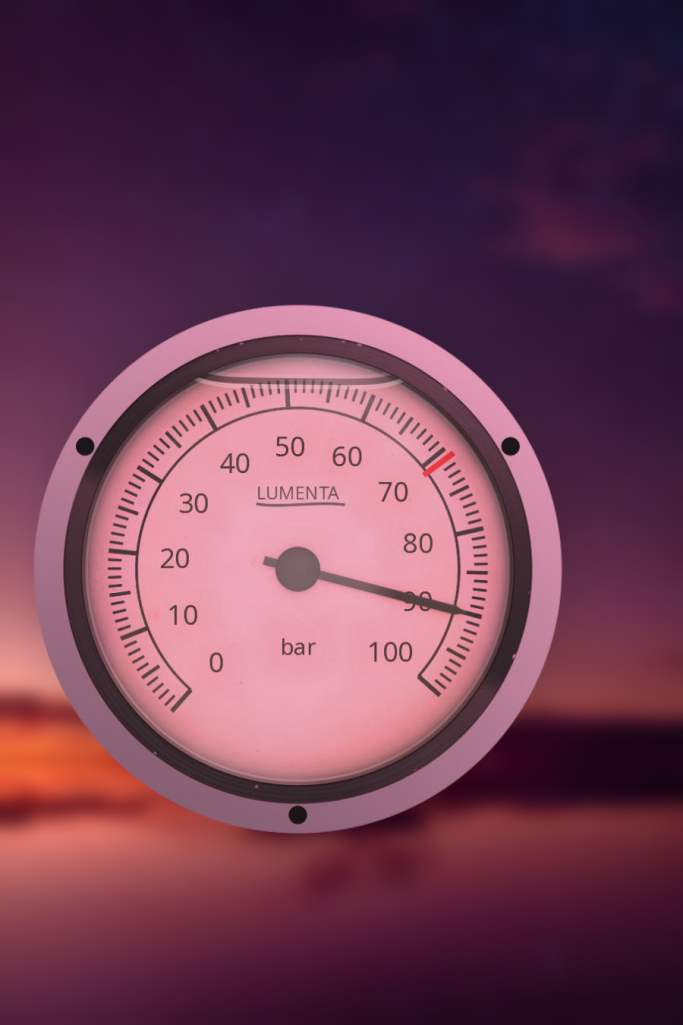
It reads **90** bar
